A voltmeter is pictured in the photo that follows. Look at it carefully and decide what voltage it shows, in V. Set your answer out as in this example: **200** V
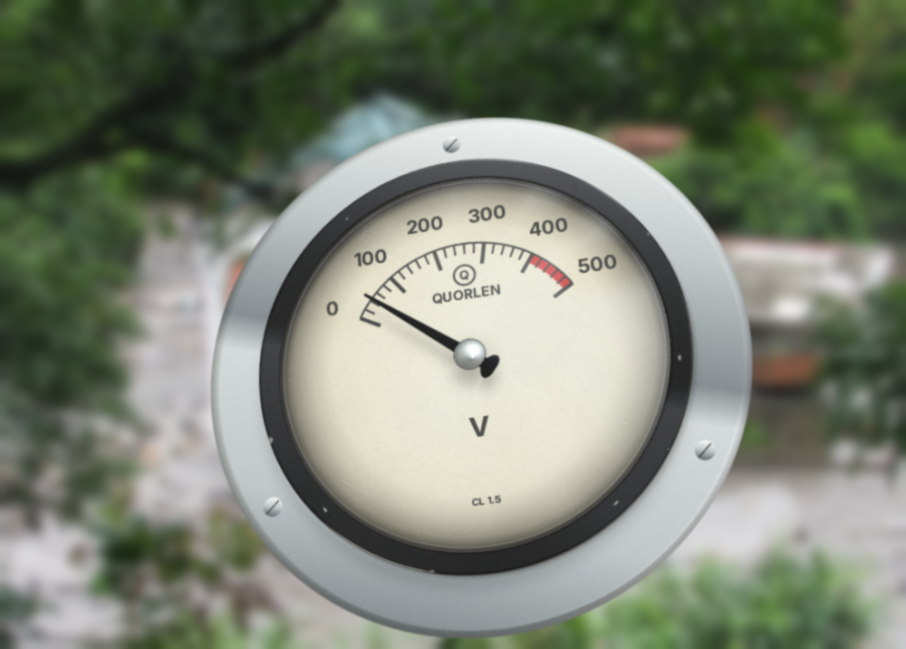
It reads **40** V
